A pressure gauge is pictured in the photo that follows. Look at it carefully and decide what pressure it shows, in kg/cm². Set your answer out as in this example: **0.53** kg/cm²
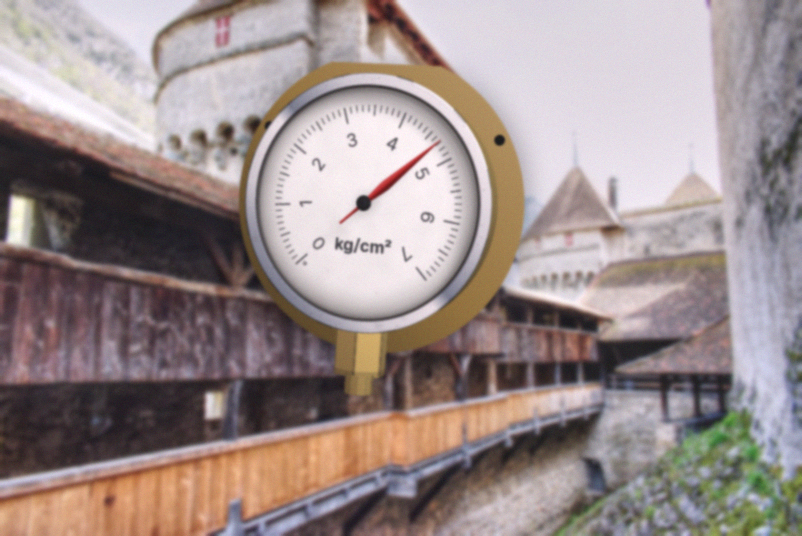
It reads **4.7** kg/cm²
